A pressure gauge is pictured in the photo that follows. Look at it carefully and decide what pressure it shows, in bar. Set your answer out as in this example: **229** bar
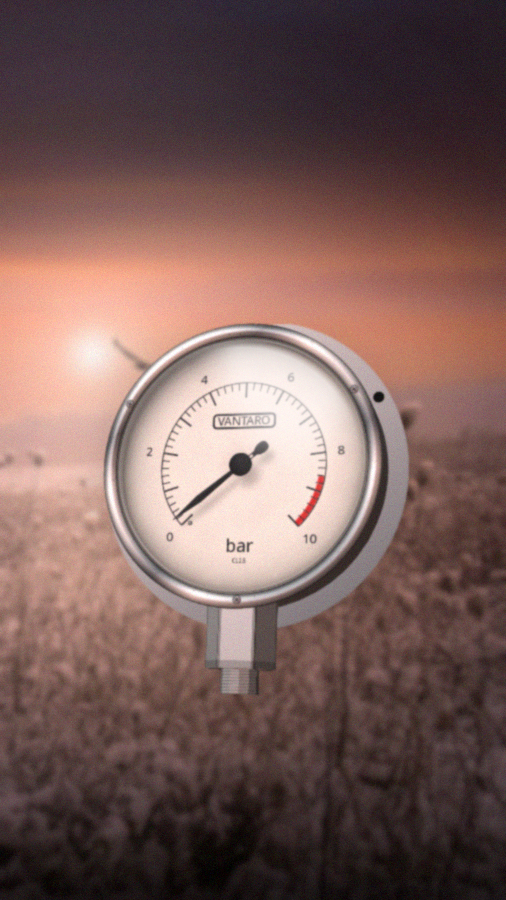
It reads **0.2** bar
